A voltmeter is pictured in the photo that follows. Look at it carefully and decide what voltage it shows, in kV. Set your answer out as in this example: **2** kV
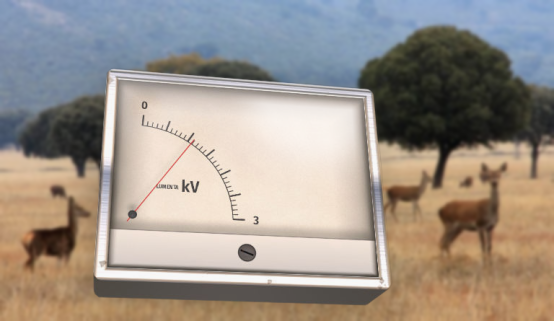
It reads **1.1** kV
